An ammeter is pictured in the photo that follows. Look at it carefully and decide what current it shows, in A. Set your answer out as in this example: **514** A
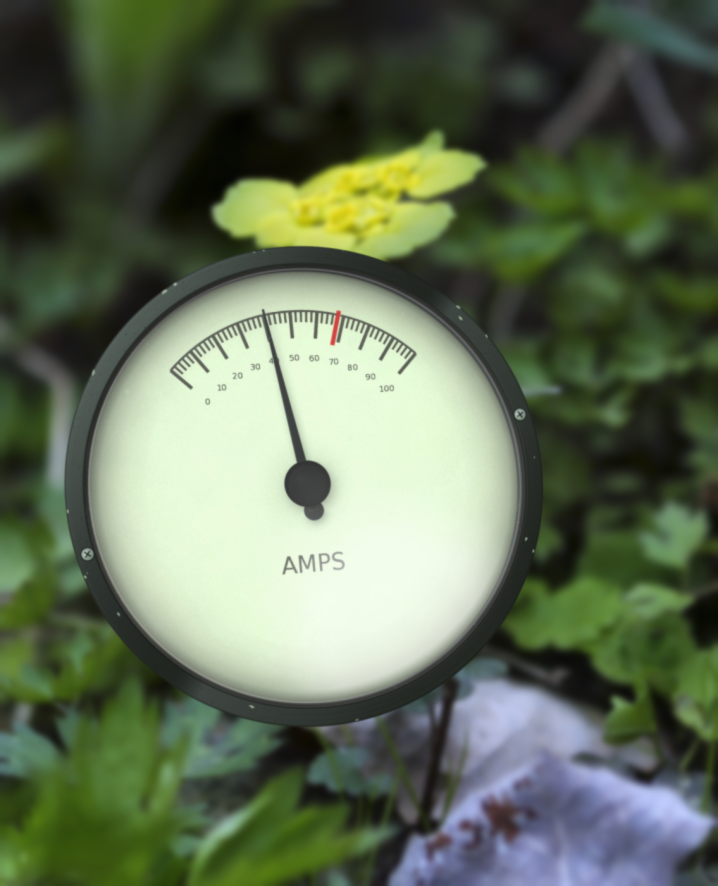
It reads **40** A
